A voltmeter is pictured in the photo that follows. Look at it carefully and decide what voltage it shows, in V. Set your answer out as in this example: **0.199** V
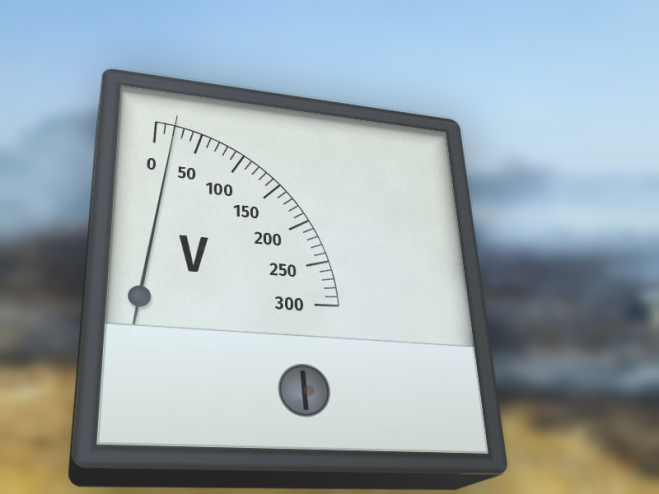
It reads **20** V
